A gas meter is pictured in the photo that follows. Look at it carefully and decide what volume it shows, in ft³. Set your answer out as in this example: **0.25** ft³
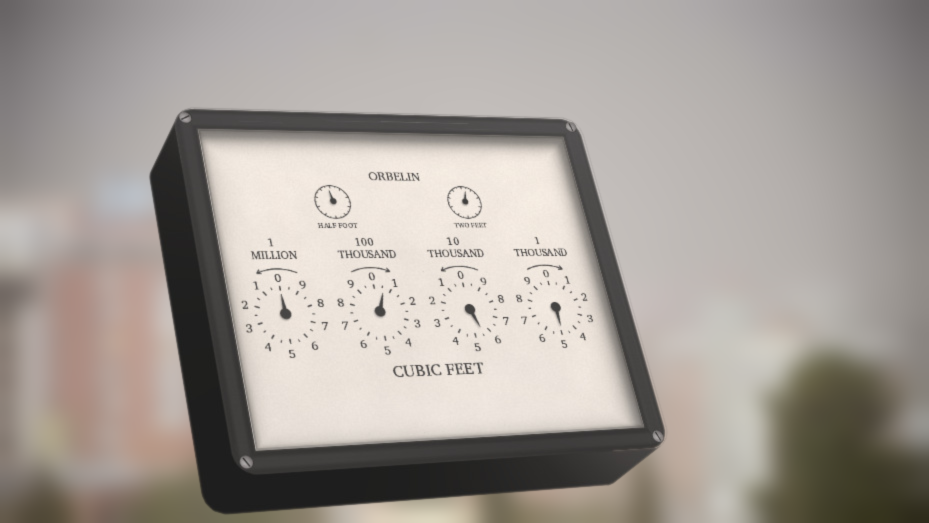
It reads **5500** ft³
